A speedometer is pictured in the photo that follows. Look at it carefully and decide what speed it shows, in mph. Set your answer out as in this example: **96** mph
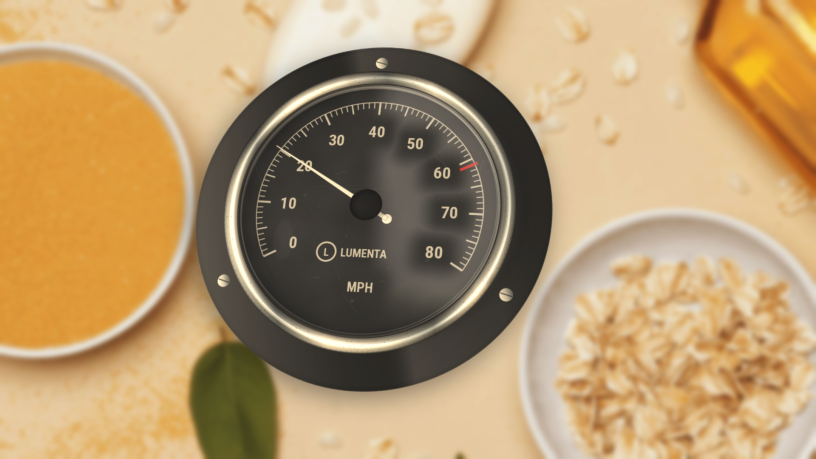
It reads **20** mph
